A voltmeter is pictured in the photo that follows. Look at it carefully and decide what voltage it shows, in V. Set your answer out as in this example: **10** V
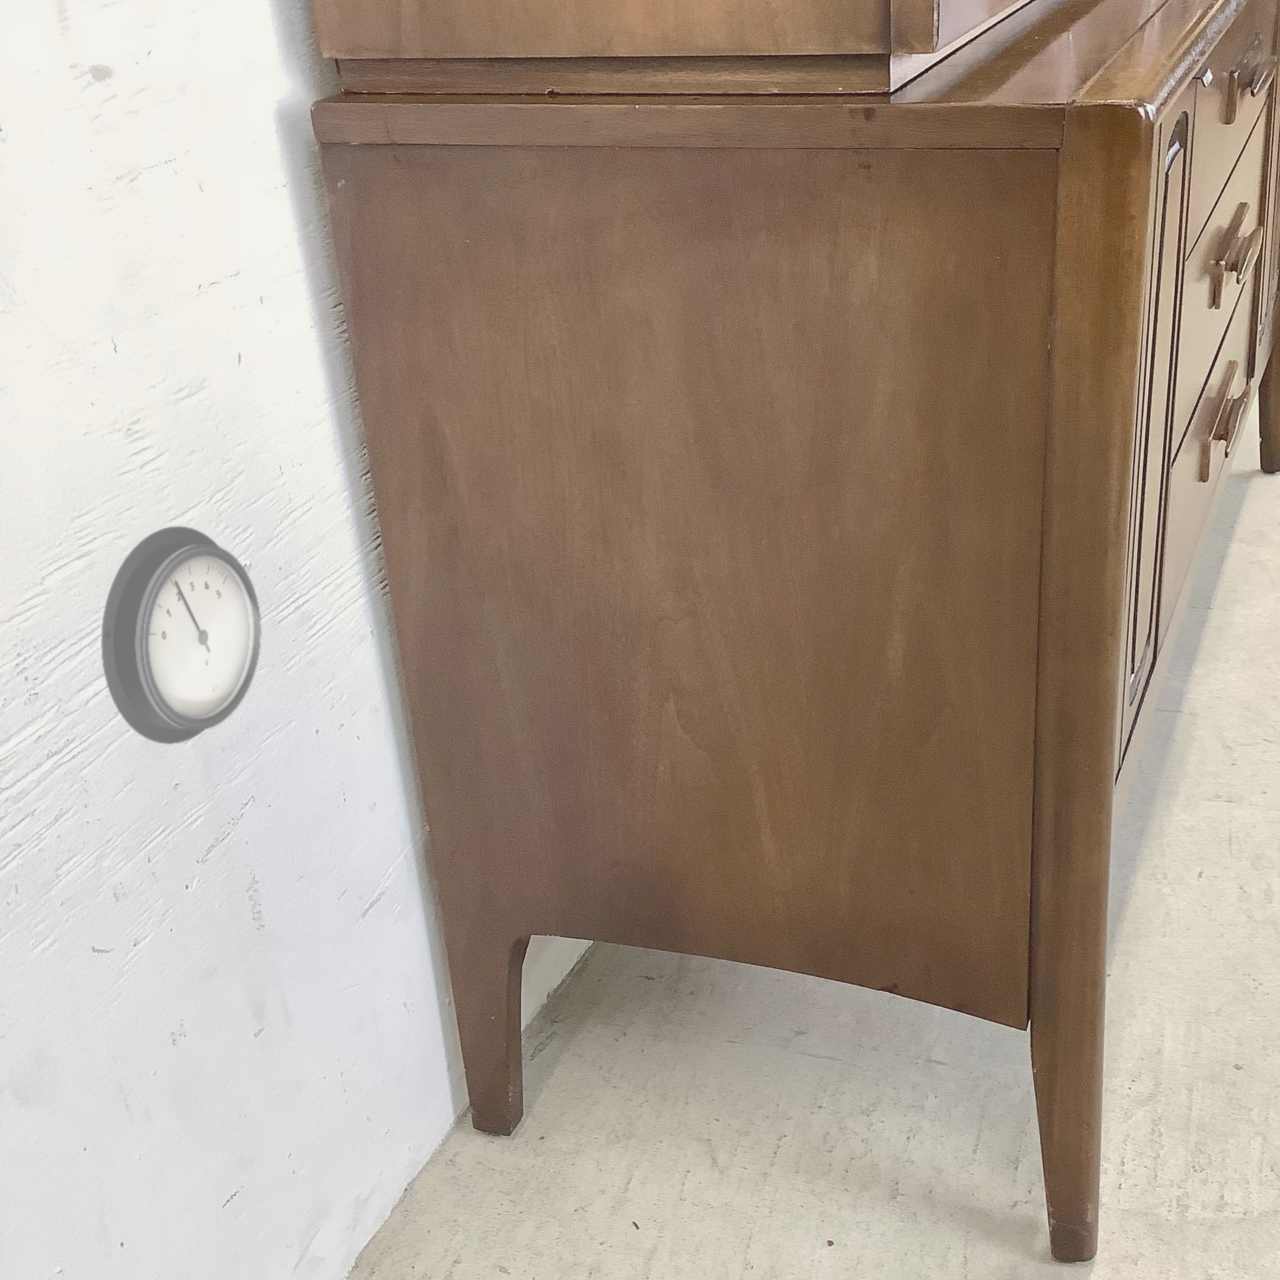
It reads **2** V
